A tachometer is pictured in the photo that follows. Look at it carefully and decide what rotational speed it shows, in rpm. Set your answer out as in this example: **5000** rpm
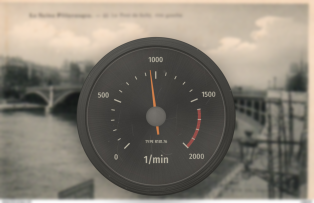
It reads **950** rpm
